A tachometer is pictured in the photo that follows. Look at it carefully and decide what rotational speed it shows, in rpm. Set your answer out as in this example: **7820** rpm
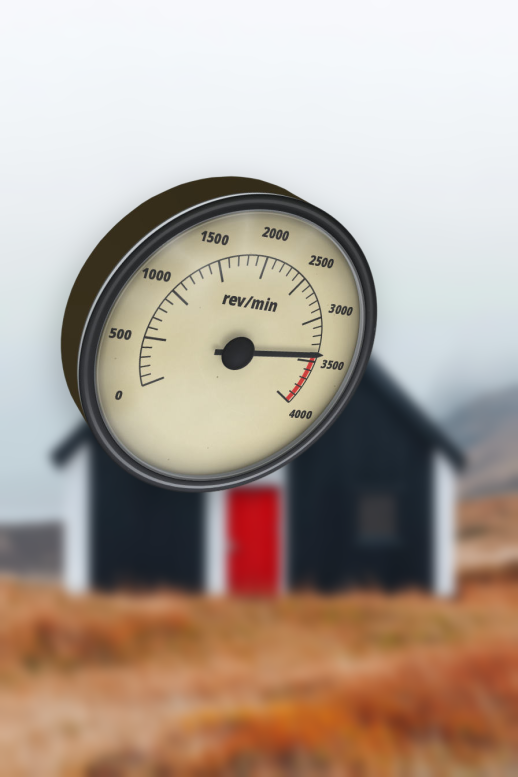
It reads **3400** rpm
